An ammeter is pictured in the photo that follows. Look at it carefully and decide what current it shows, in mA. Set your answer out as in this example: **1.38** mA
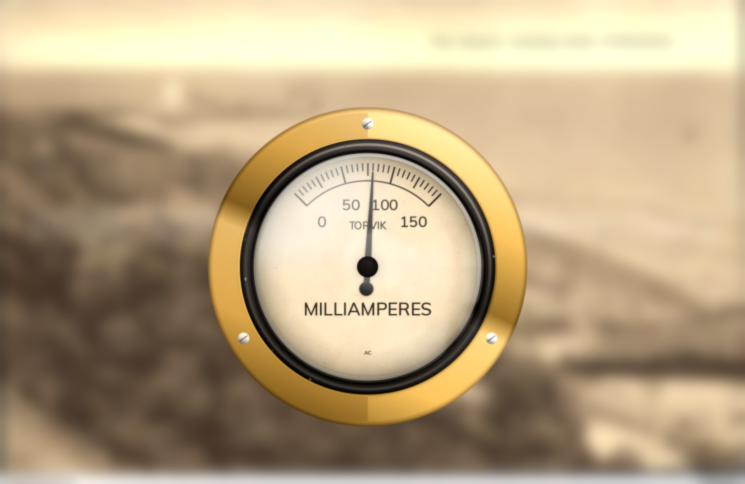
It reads **80** mA
